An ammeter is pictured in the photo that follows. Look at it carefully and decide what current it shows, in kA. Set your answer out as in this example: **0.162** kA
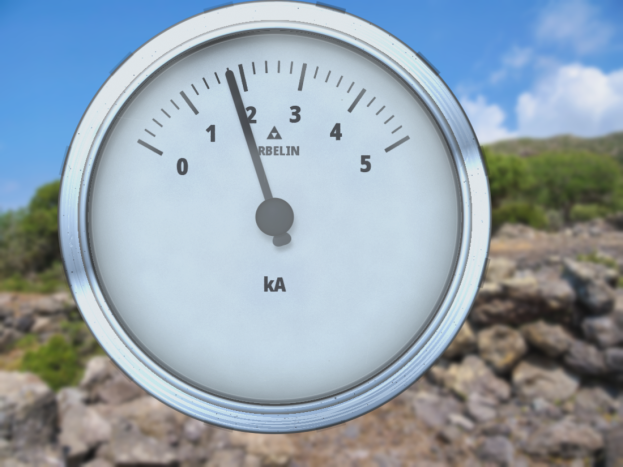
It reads **1.8** kA
